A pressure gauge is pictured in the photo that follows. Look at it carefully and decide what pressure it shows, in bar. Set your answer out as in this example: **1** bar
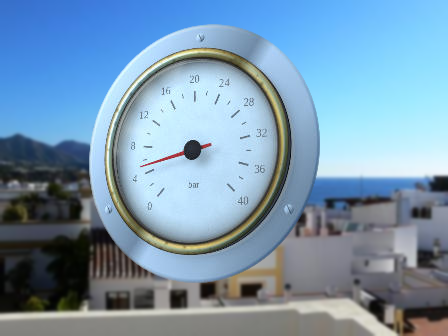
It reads **5** bar
